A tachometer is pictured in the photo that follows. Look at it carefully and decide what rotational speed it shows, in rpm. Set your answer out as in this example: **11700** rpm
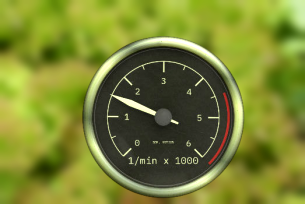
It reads **1500** rpm
